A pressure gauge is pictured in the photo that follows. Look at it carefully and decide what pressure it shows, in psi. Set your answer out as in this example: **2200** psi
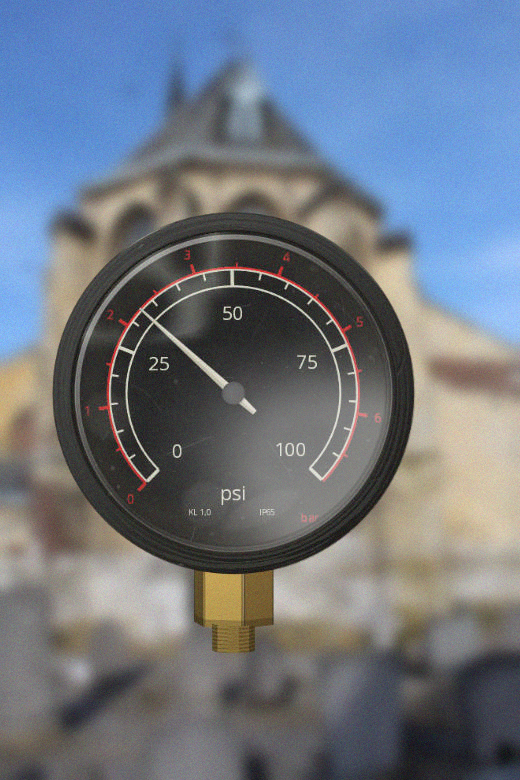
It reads **32.5** psi
